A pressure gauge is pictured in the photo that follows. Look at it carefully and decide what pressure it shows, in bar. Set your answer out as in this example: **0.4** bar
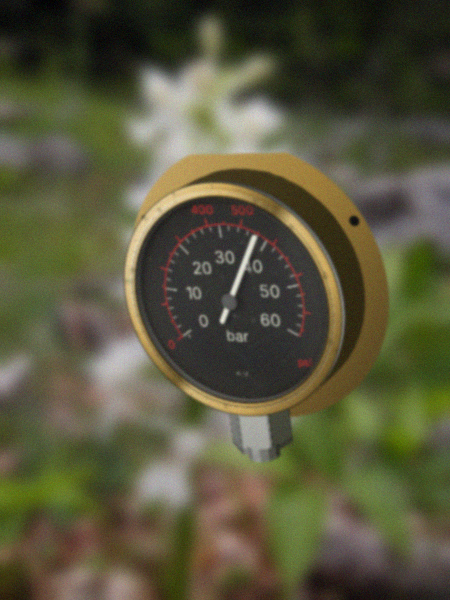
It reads **38** bar
